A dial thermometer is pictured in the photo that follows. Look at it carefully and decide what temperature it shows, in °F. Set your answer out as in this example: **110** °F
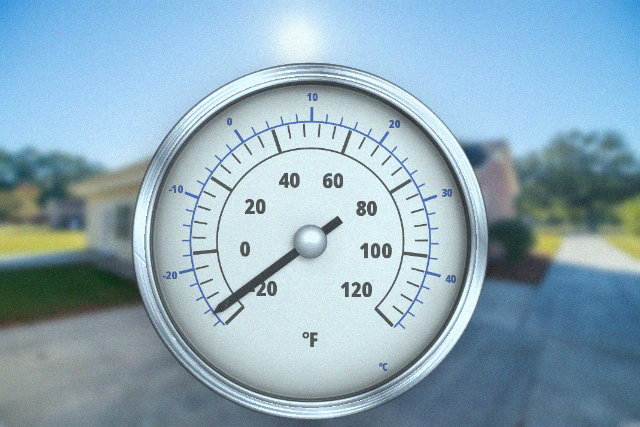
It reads **-16** °F
